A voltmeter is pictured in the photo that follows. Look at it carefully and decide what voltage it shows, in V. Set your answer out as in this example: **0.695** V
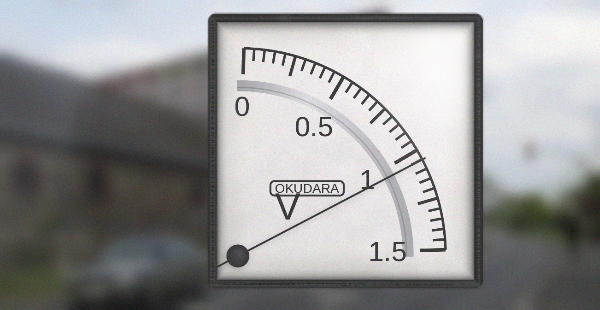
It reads **1.05** V
